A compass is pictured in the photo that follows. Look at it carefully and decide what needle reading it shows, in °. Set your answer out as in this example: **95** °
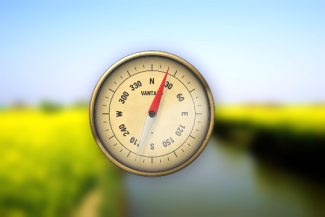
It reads **20** °
